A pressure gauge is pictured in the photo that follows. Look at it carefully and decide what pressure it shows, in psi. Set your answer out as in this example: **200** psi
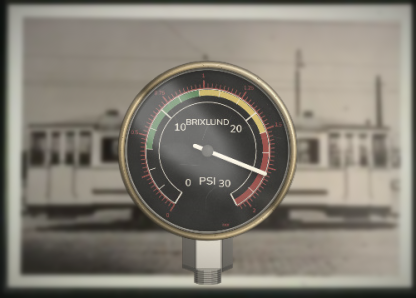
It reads **26** psi
